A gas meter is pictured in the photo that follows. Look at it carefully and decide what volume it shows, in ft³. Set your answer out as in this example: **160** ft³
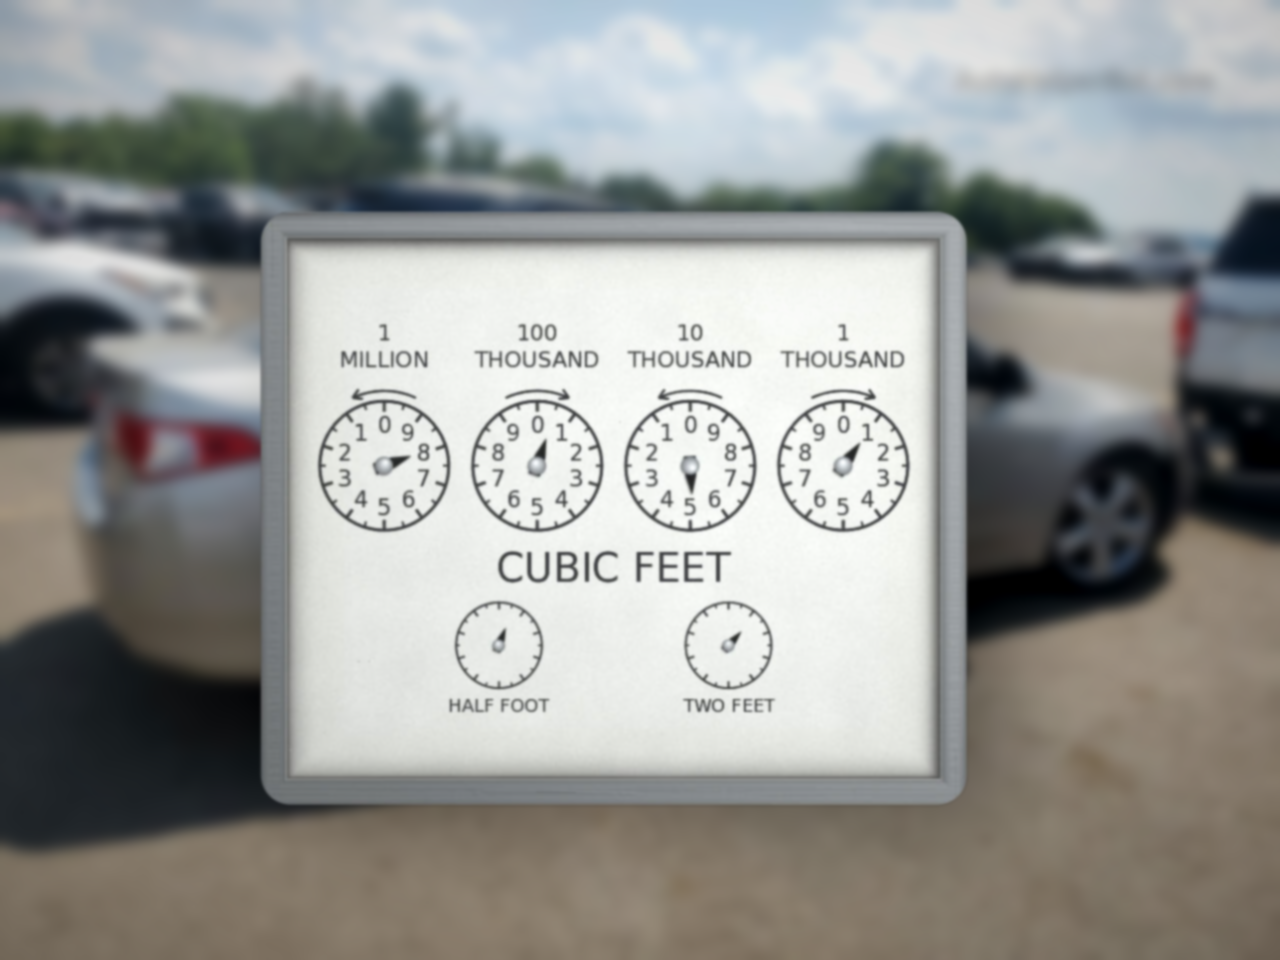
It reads **805100** ft³
